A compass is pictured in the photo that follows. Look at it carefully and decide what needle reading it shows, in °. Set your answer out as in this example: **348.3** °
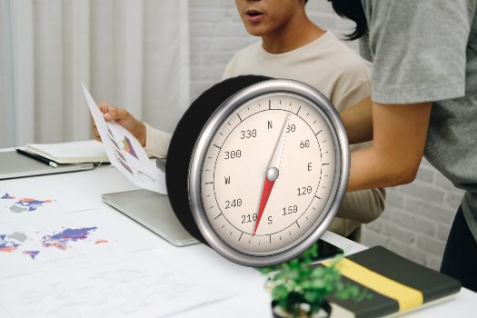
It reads **200** °
